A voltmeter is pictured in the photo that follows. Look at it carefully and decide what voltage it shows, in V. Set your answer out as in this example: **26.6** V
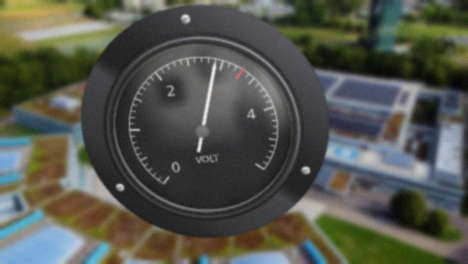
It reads **2.9** V
